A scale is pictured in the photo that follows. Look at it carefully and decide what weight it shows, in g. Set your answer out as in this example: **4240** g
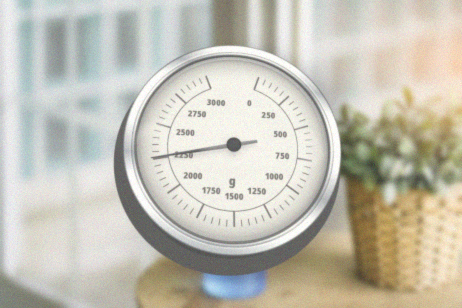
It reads **2250** g
